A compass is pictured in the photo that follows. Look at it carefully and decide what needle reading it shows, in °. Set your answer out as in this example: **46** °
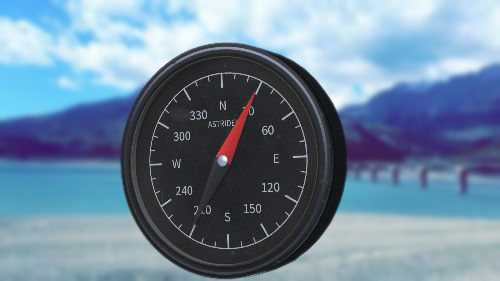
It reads **30** °
